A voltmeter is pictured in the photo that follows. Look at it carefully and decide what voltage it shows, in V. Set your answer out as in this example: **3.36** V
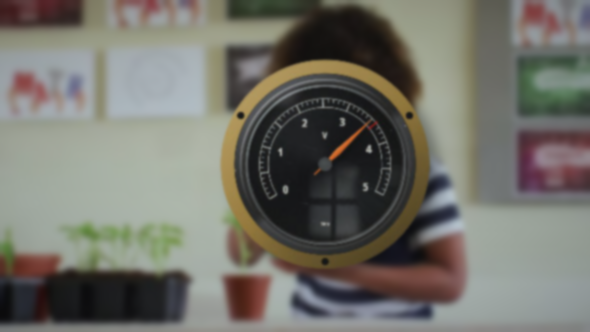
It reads **3.5** V
